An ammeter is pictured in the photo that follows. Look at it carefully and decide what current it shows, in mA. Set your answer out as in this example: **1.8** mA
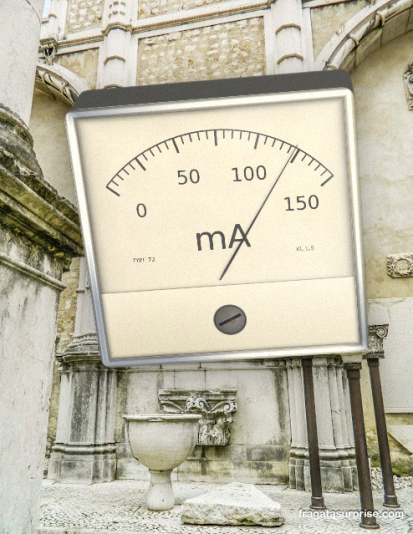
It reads **122.5** mA
